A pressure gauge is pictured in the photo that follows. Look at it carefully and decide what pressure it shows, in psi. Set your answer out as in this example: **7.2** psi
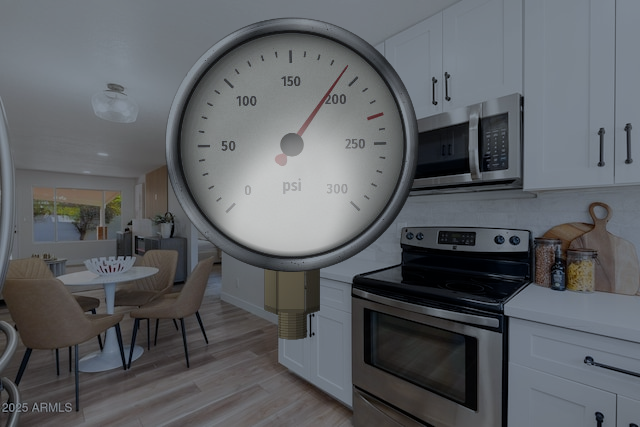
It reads **190** psi
